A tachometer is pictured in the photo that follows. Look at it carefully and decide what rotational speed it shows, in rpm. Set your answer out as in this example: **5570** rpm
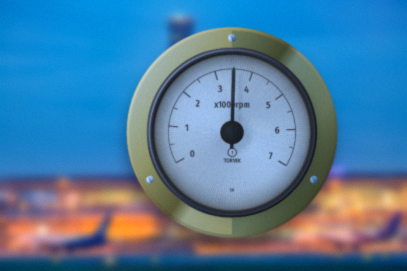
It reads **3500** rpm
